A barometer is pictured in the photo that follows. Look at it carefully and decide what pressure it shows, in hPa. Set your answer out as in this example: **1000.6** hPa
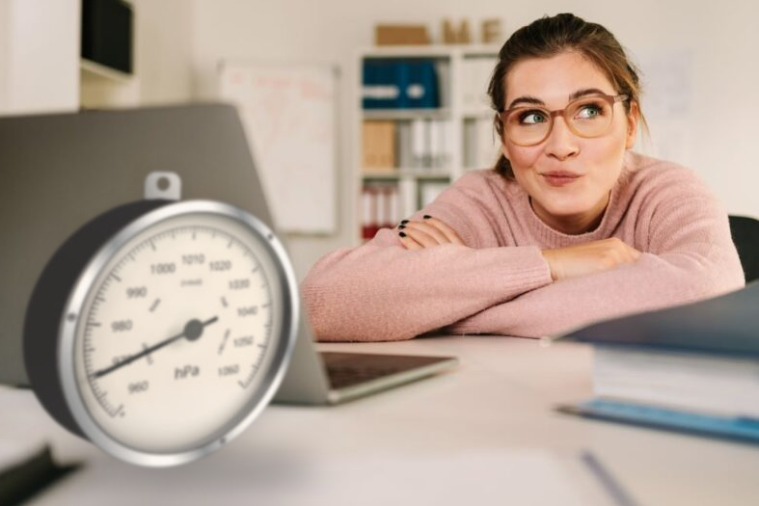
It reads **970** hPa
